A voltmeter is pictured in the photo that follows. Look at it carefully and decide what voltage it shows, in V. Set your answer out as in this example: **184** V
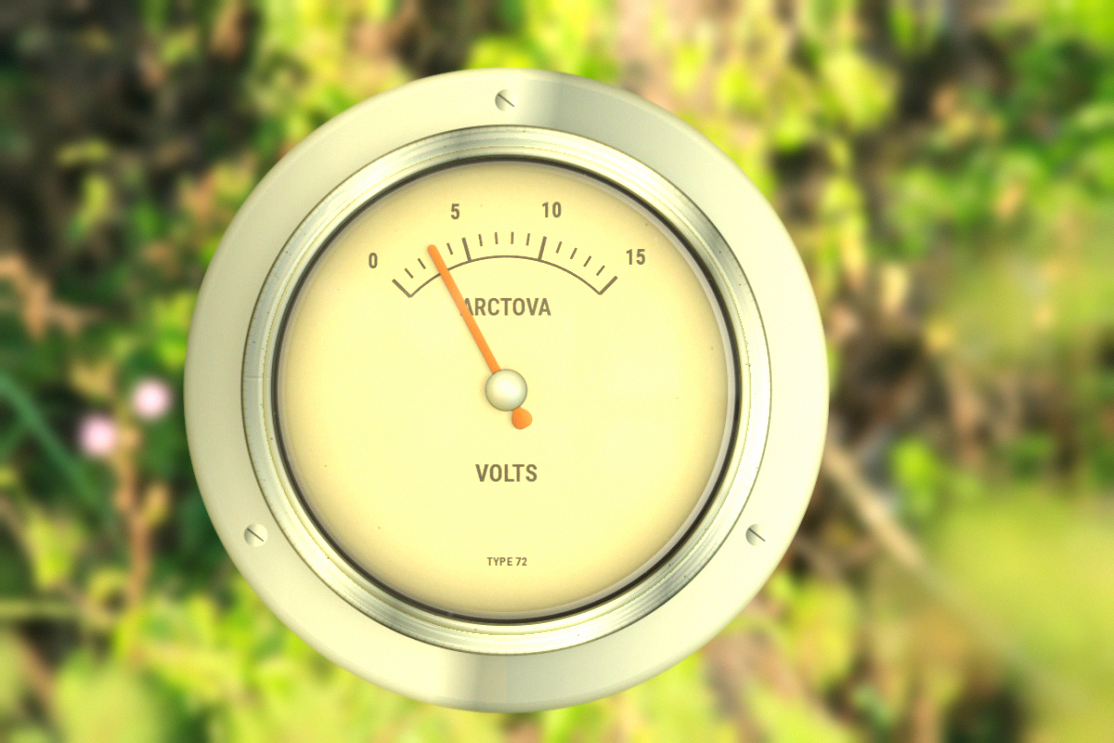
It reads **3** V
